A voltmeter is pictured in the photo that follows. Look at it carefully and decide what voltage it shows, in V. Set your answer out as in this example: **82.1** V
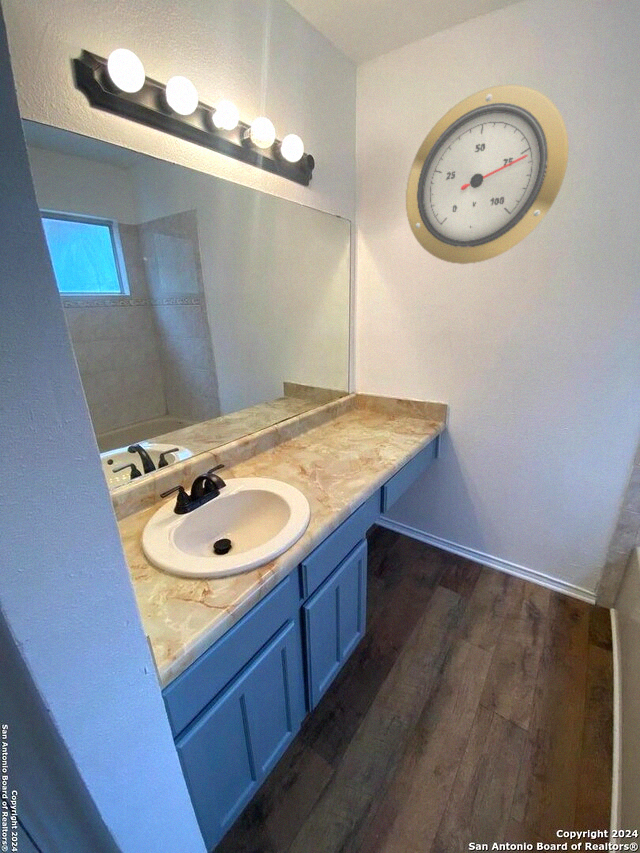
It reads **77.5** V
